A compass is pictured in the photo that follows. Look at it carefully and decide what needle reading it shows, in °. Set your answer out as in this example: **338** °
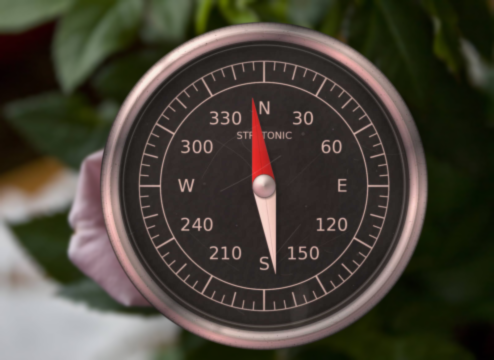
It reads **352.5** °
